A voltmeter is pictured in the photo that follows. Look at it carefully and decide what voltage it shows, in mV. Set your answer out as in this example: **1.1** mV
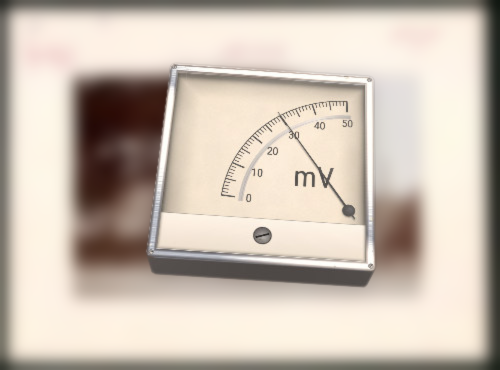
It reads **30** mV
